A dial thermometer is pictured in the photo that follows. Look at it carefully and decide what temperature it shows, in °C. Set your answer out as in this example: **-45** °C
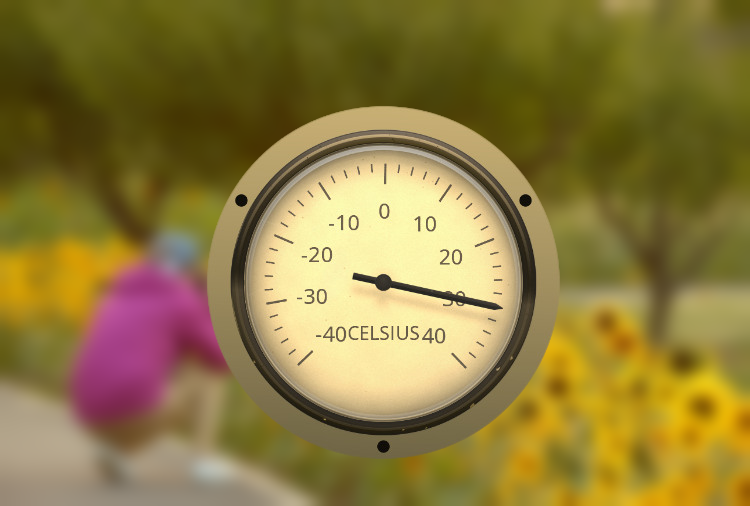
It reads **30** °C
